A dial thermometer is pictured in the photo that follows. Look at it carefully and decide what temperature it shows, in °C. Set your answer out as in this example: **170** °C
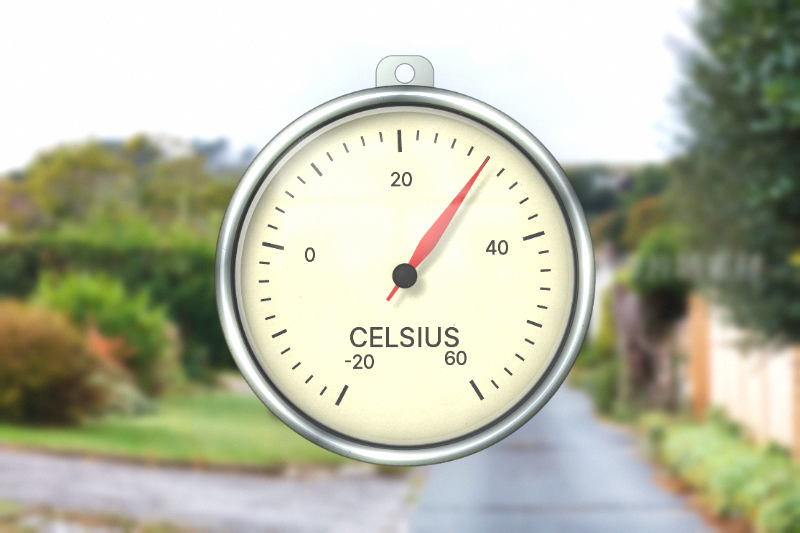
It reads **30** °C
